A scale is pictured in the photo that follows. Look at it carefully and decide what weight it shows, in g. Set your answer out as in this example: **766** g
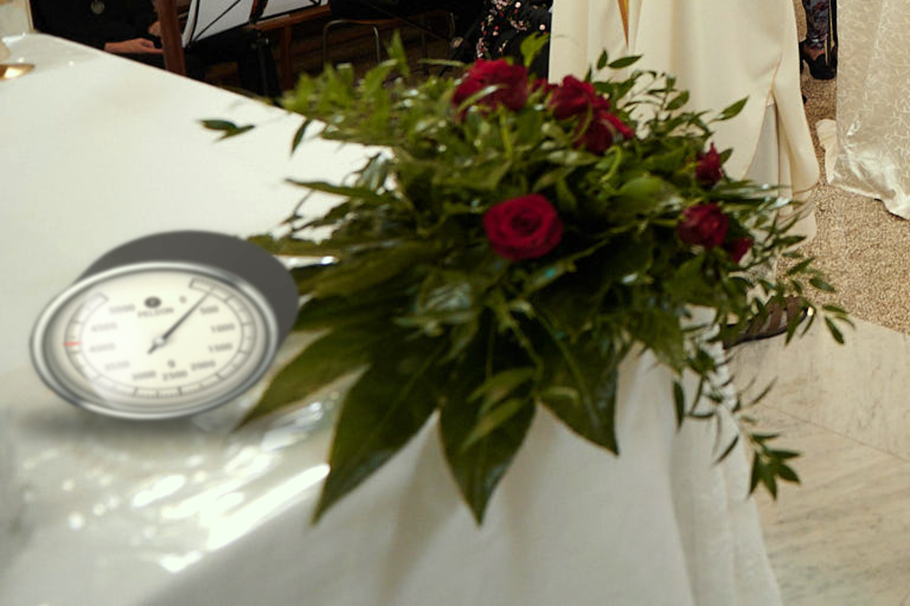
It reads **250** g
